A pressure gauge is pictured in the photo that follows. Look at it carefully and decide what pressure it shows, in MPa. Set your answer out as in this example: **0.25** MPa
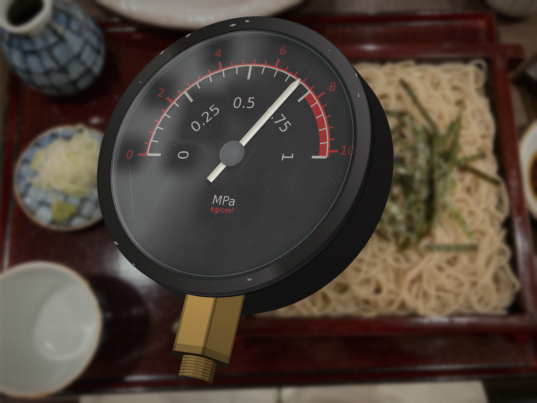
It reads **0.7** MPa
